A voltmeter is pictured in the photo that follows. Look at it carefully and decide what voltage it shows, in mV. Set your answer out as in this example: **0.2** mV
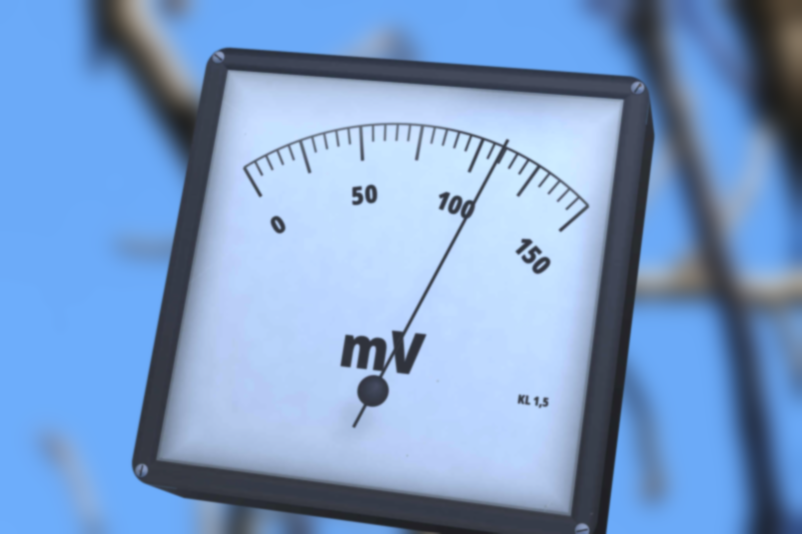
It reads **110** mV
